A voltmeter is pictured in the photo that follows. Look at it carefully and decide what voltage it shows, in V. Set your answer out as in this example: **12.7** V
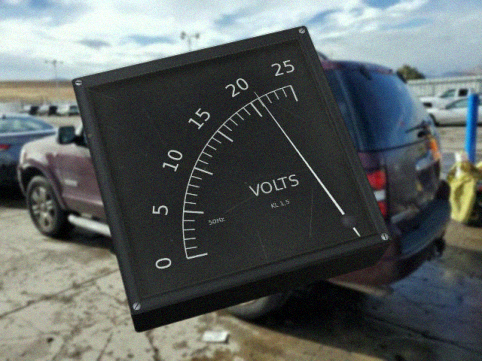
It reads **21** V
